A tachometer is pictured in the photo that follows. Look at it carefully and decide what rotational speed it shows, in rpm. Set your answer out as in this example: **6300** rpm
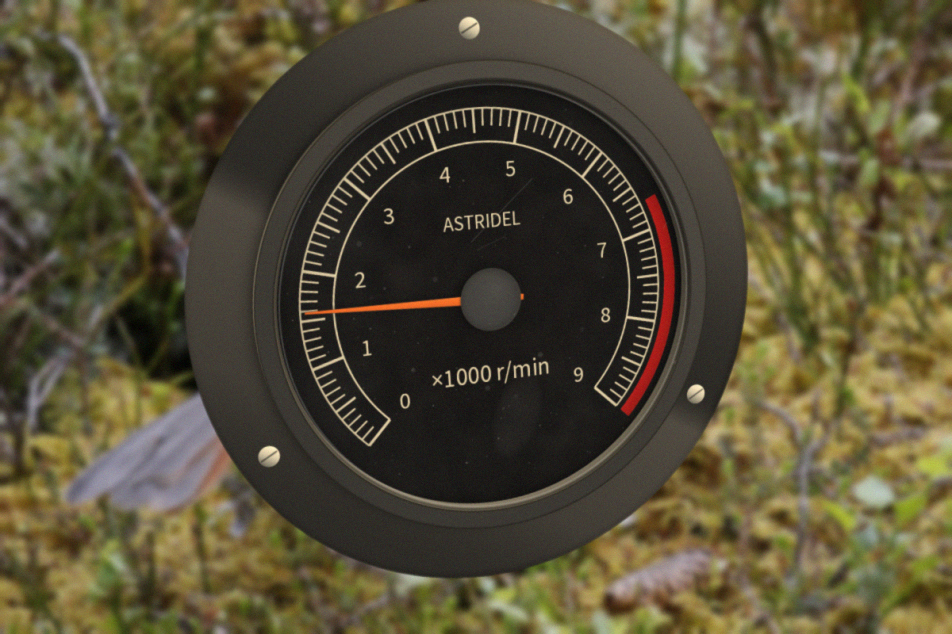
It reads **1600** rpm
